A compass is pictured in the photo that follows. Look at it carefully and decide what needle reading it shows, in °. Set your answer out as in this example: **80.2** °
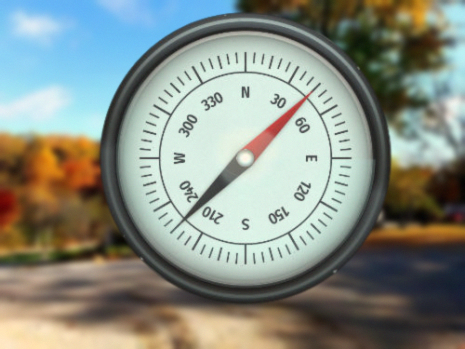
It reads **45** °
